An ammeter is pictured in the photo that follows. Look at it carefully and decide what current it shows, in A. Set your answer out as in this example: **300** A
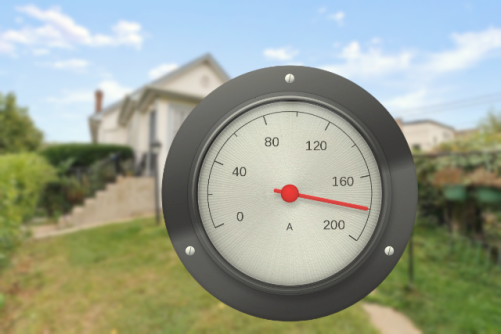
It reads **180** A
